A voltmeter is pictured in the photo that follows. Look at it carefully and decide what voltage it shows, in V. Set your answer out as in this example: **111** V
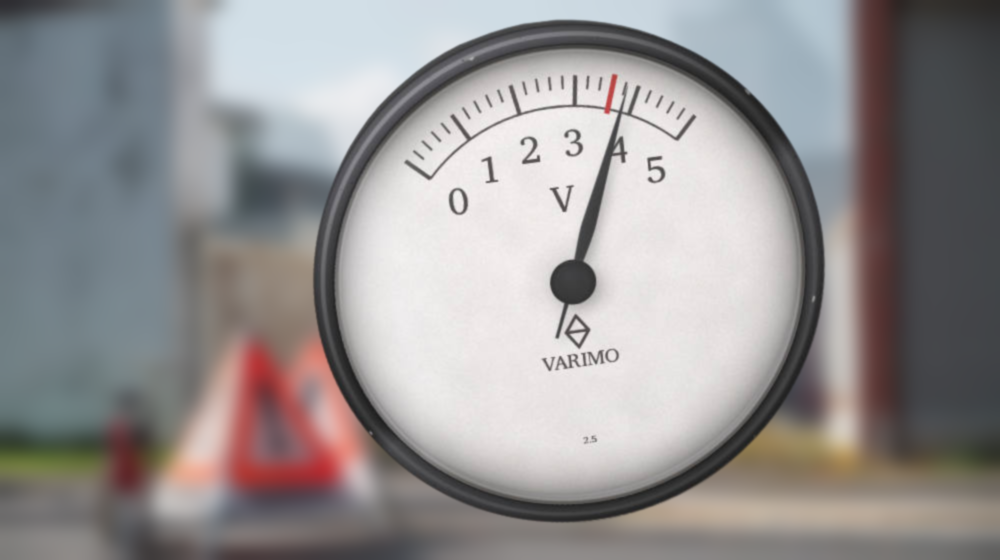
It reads **3.8** V
